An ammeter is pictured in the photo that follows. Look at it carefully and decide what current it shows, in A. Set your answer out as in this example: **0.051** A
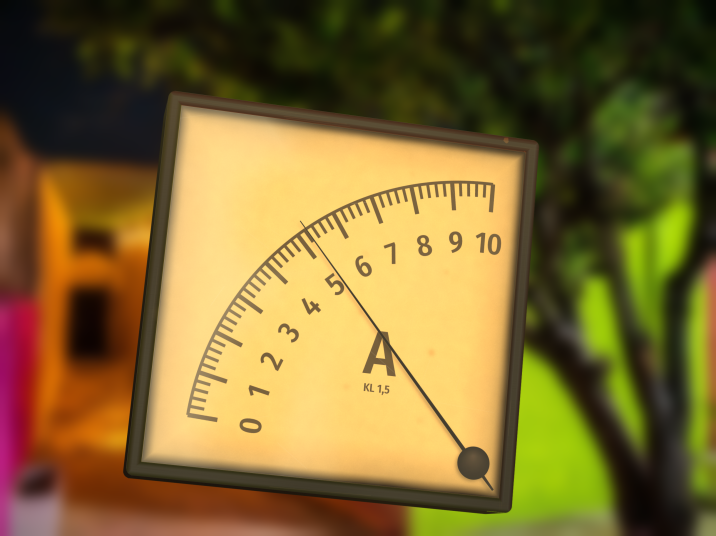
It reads **5.2** A
